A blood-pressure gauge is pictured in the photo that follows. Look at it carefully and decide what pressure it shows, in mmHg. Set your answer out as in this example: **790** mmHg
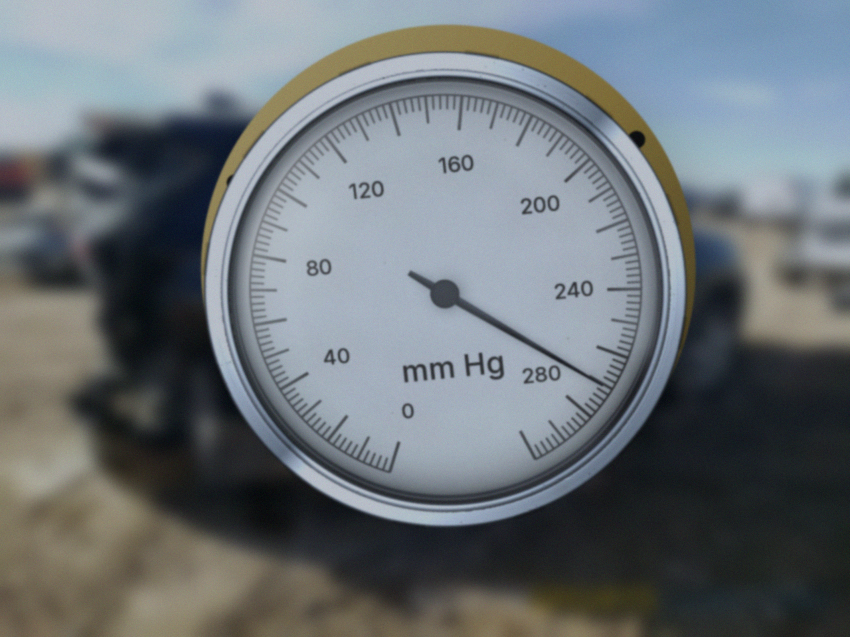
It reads **270** mmHg
